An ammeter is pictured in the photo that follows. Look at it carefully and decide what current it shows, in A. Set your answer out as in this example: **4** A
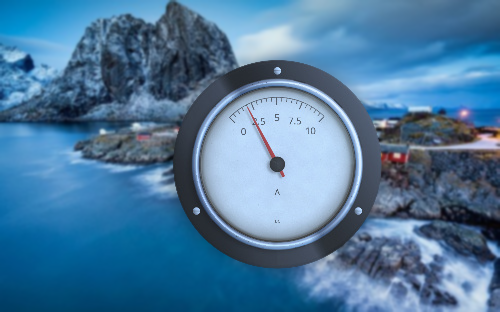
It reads **2** A
